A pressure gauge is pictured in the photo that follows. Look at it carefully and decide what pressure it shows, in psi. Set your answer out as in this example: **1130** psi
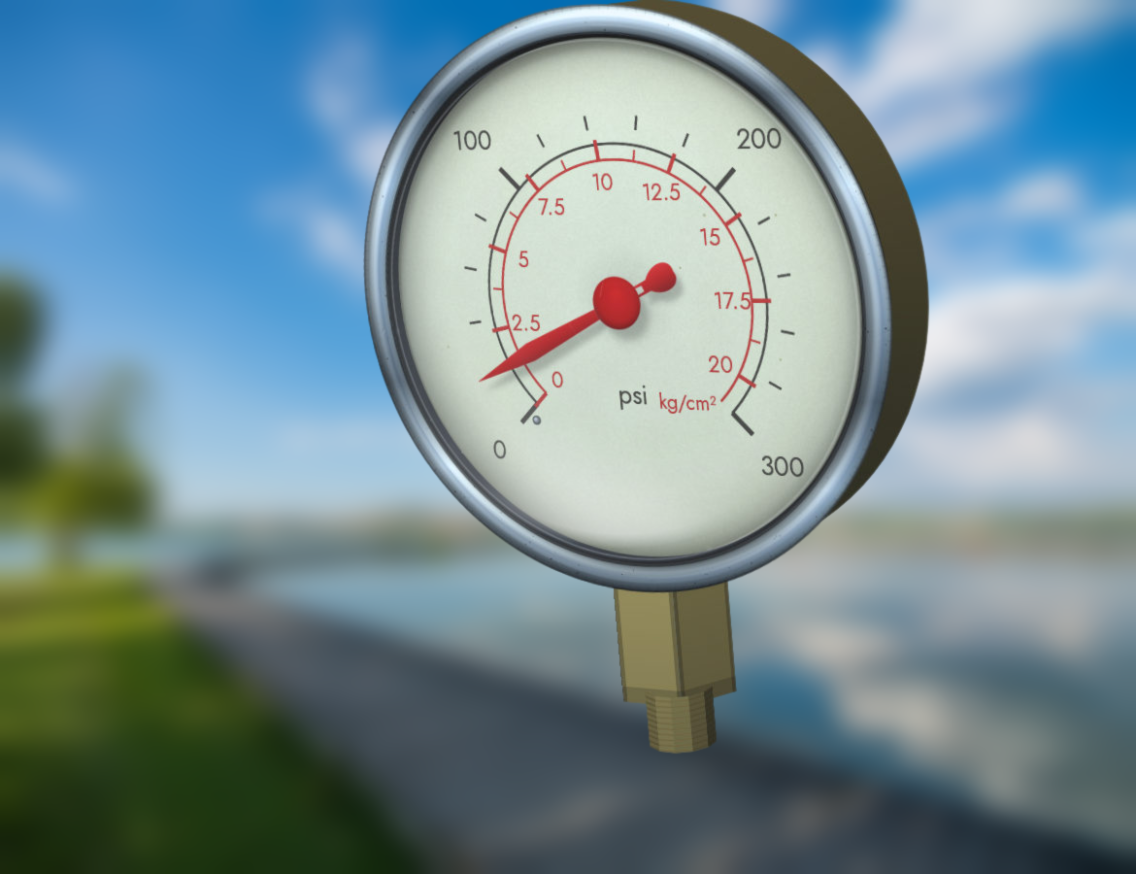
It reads **20** psi
